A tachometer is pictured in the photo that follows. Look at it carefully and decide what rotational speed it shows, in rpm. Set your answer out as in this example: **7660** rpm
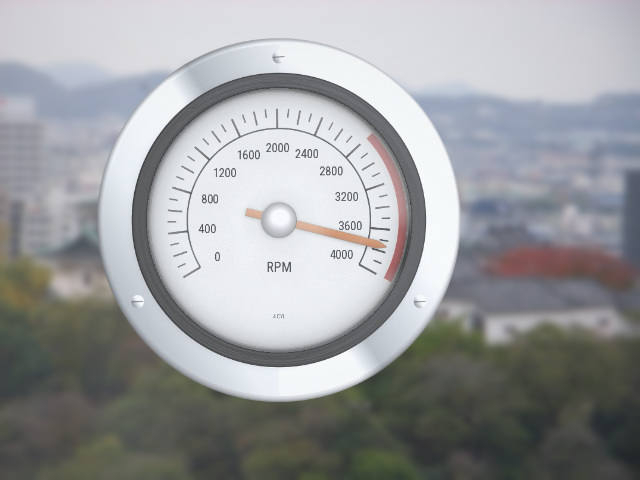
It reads **3750** rpm
